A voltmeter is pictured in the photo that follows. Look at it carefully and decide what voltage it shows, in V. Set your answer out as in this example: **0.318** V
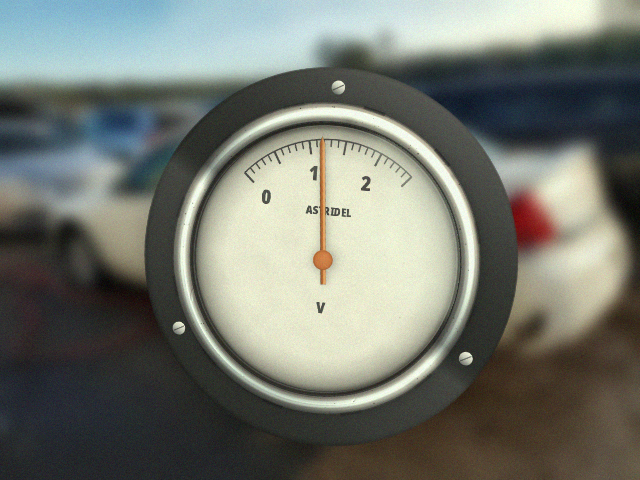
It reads **1.2** V
